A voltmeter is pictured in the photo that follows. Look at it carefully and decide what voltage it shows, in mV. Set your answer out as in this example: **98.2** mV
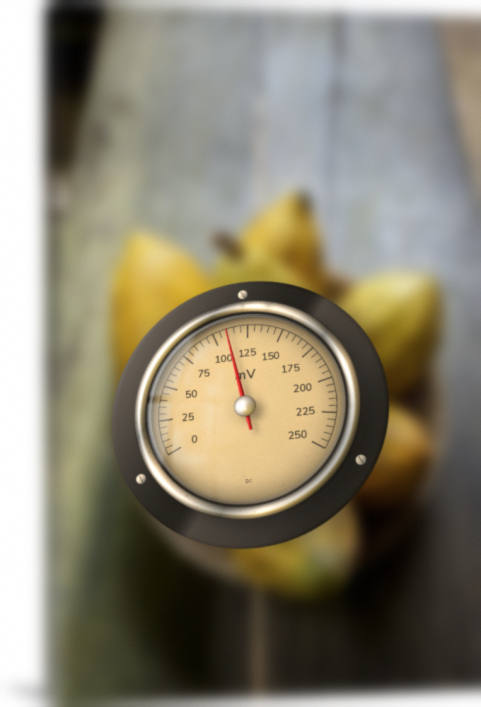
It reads **110** mV
